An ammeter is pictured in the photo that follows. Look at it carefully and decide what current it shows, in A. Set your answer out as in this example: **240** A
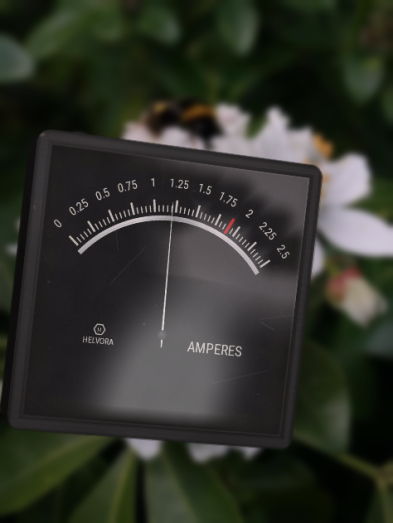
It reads **1.2** A
